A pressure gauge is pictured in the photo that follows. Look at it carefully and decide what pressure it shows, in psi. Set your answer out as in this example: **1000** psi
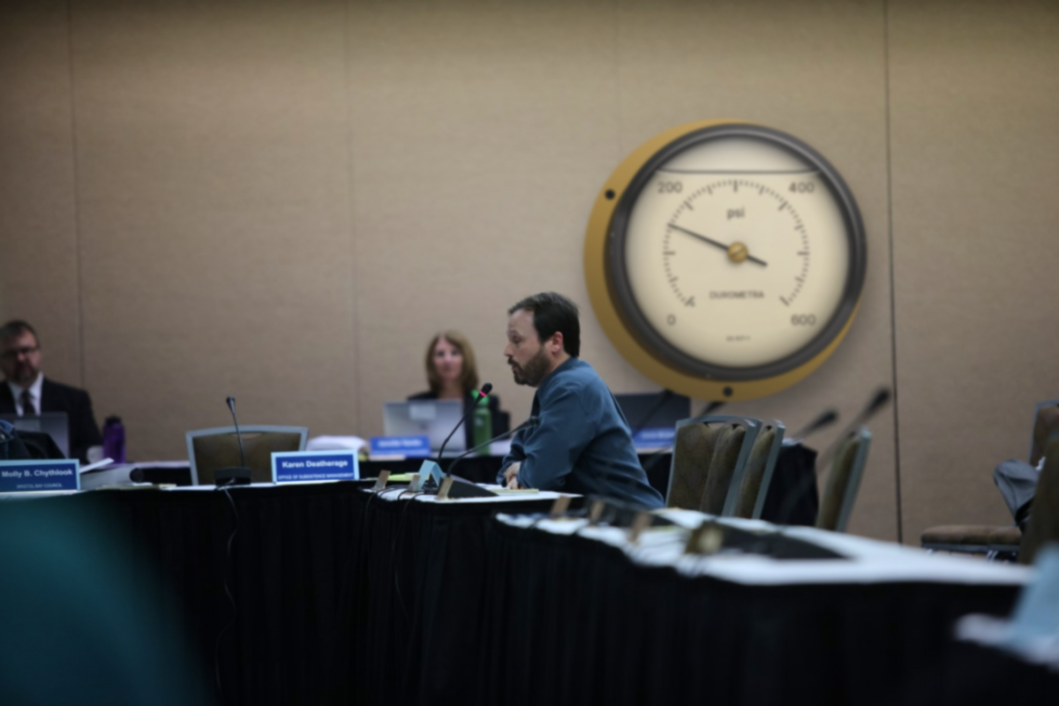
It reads **150** psi
